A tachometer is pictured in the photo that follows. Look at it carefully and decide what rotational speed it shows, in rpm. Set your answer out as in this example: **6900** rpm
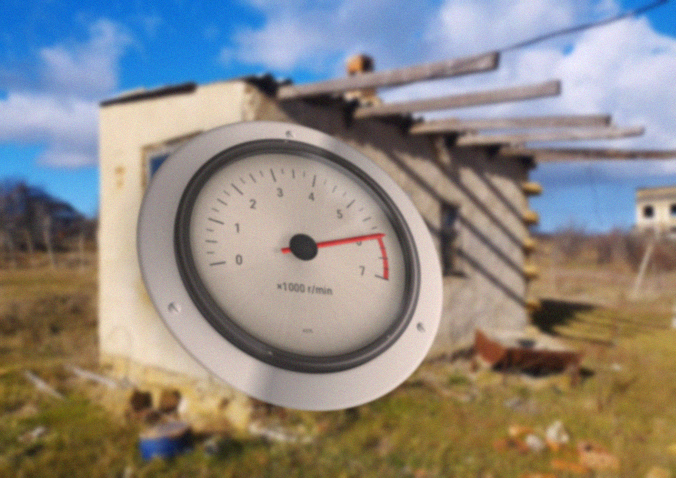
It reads **6000** rpm
